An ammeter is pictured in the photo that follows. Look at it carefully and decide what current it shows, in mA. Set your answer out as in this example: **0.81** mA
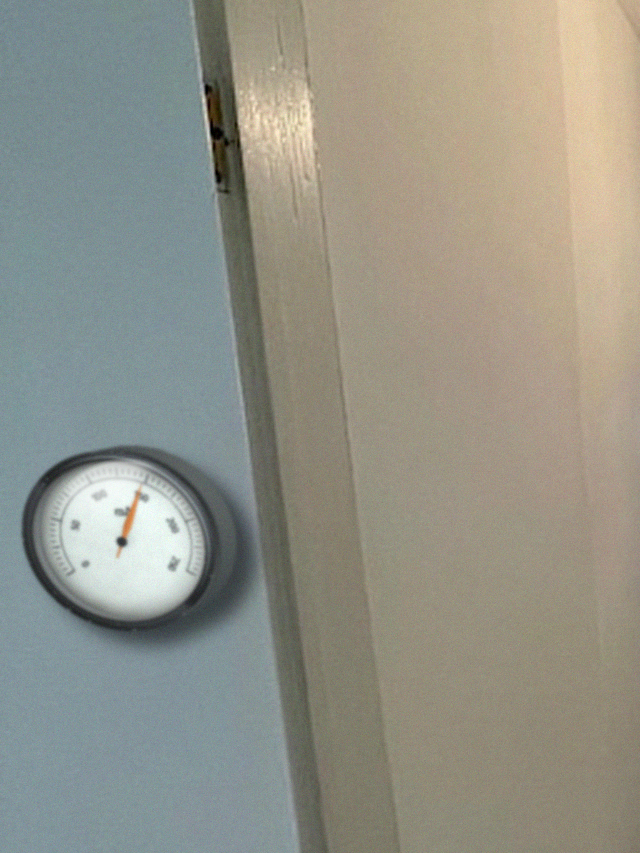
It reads **150** mA
